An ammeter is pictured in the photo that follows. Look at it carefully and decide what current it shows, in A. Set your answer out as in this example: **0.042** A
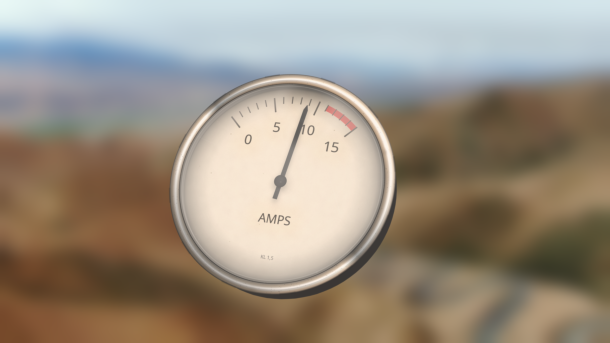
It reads **9** A
